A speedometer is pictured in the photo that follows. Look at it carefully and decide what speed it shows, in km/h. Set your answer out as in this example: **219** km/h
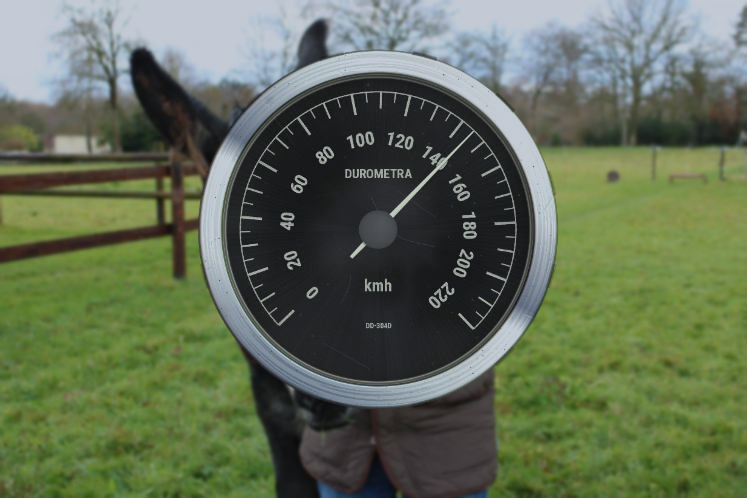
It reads **145** km/h
